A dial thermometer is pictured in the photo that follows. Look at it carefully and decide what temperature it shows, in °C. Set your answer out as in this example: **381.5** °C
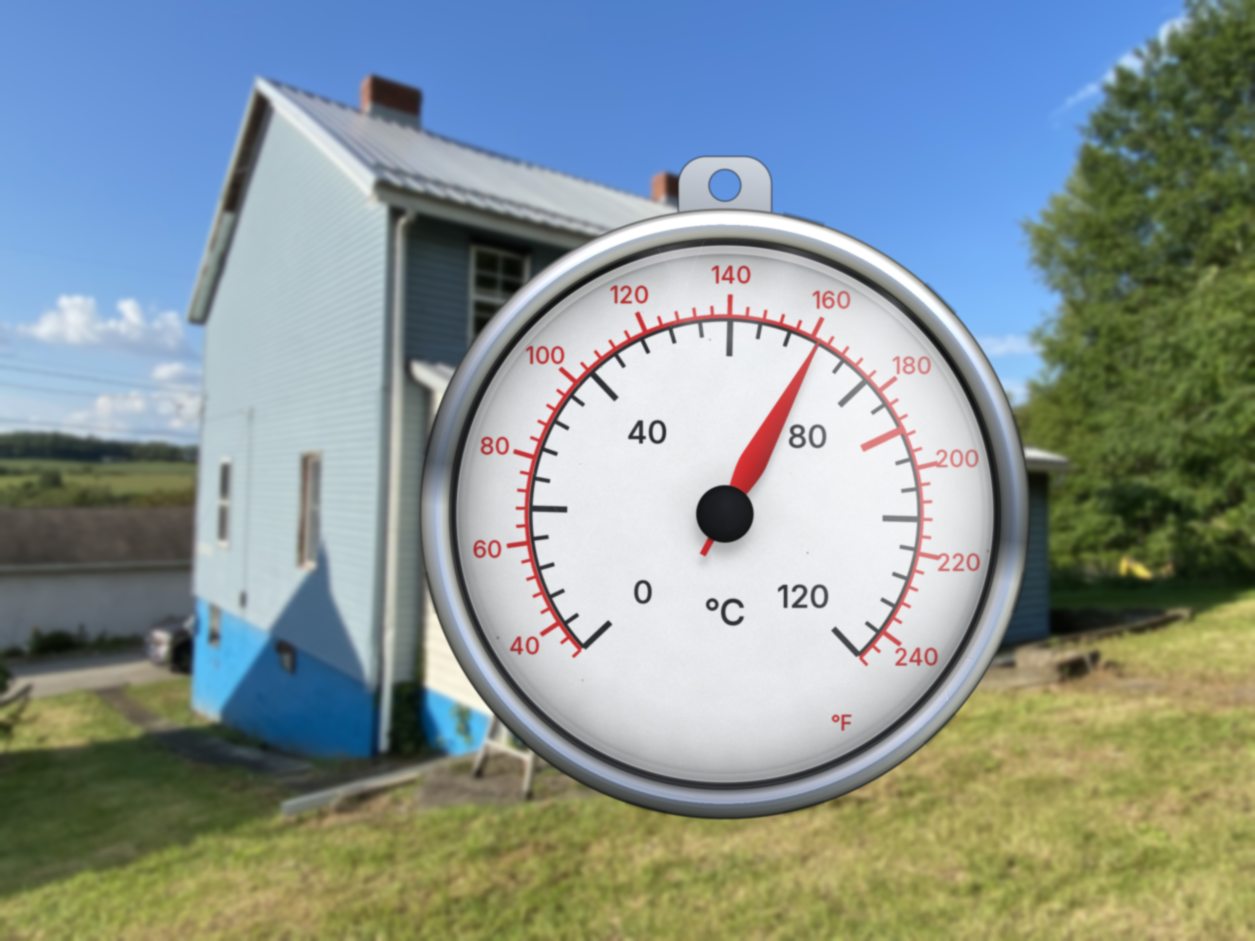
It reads **72** °C
